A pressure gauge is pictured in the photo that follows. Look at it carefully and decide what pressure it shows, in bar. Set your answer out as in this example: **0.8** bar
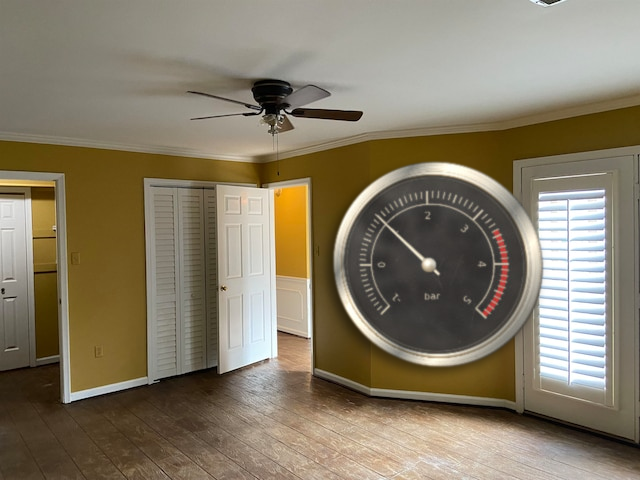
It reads **1** bar
